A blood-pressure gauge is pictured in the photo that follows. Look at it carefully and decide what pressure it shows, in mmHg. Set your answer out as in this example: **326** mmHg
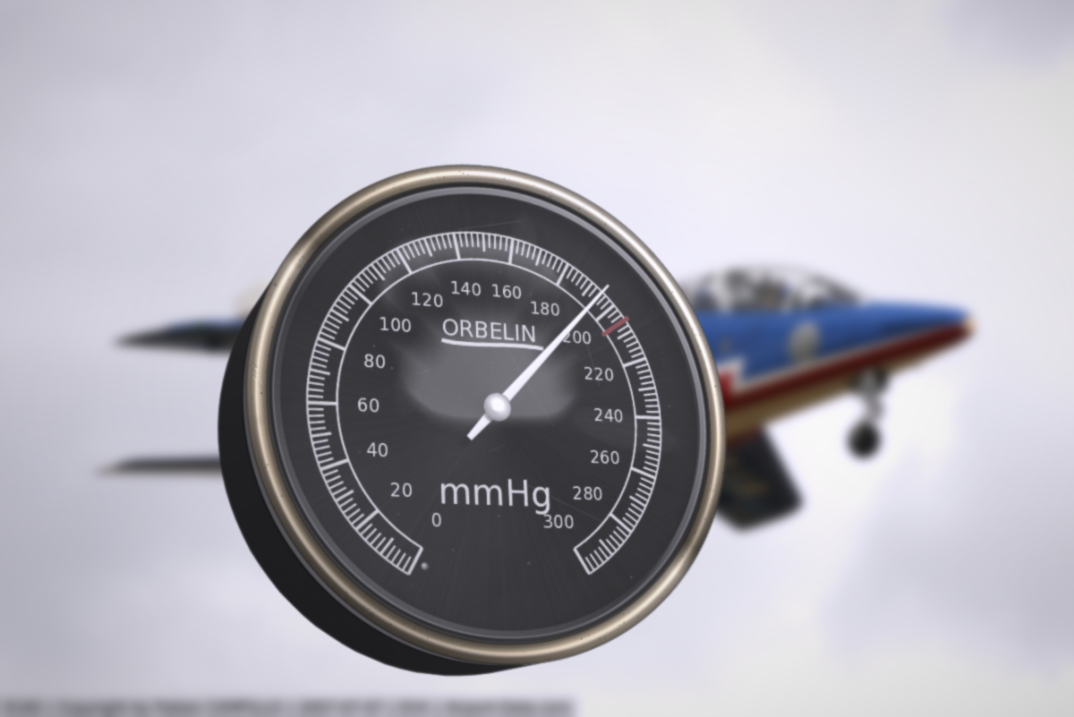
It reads **194** mmHg
